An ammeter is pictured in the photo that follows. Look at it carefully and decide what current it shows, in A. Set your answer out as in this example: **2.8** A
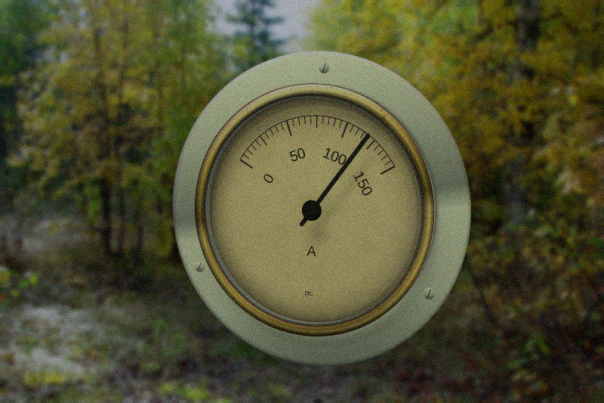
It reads **120** A
